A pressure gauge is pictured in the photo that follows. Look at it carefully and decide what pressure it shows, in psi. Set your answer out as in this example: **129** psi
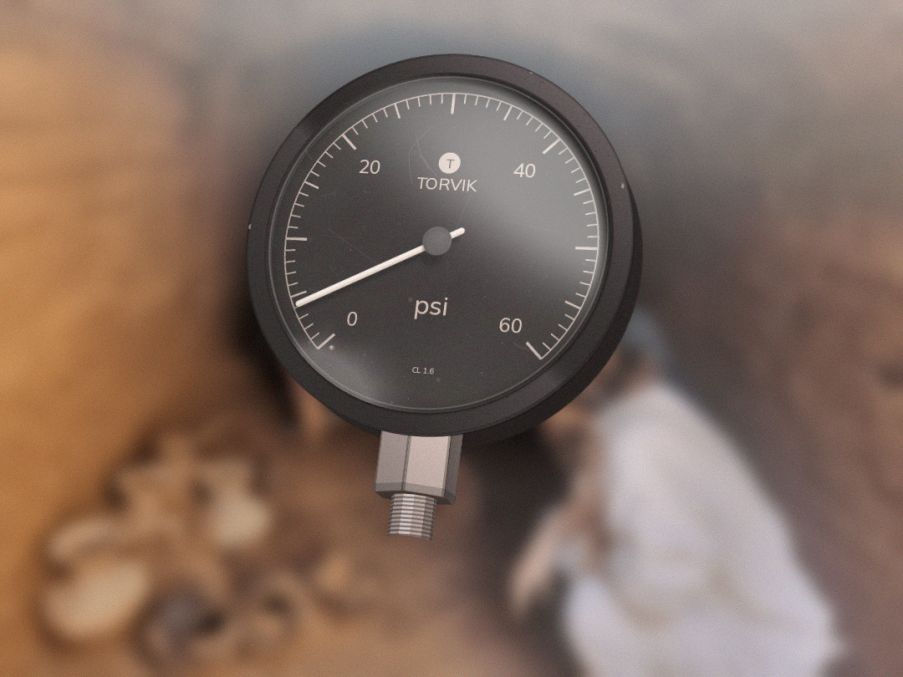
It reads **4** psi
